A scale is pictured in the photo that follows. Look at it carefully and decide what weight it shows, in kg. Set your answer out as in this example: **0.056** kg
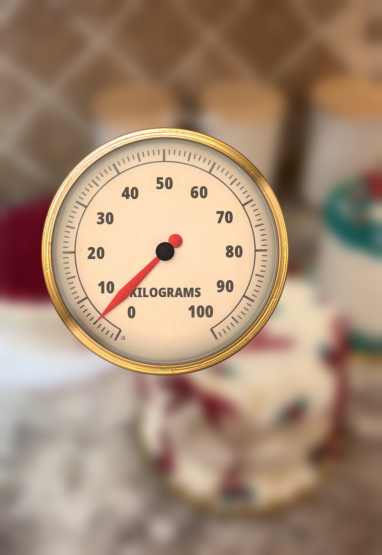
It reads **5** kg
